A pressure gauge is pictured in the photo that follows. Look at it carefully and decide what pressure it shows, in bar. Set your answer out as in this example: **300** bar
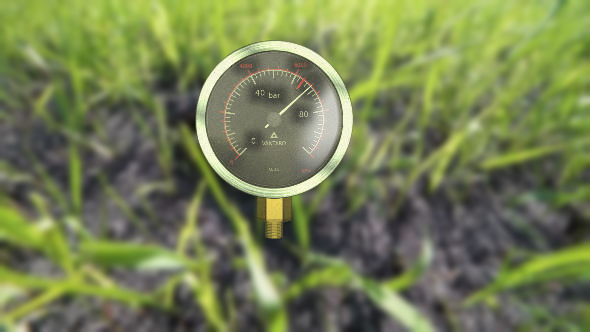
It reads **68** bar
